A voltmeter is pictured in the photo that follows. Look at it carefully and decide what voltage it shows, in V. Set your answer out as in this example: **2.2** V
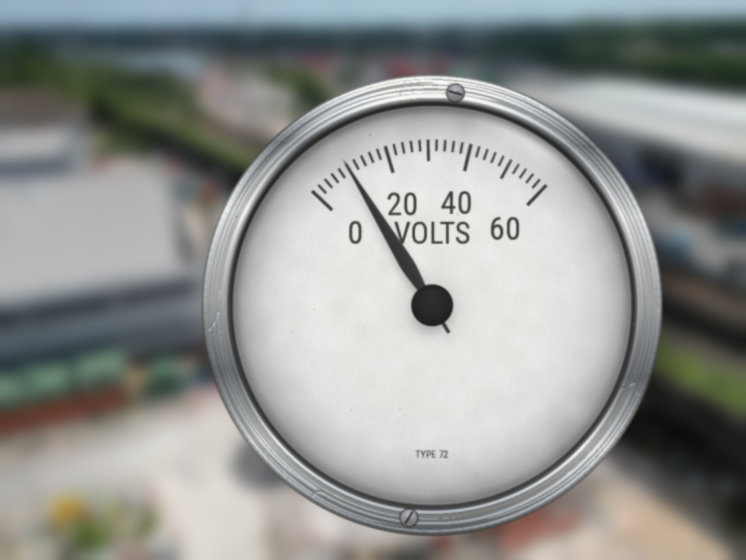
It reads **10** V
